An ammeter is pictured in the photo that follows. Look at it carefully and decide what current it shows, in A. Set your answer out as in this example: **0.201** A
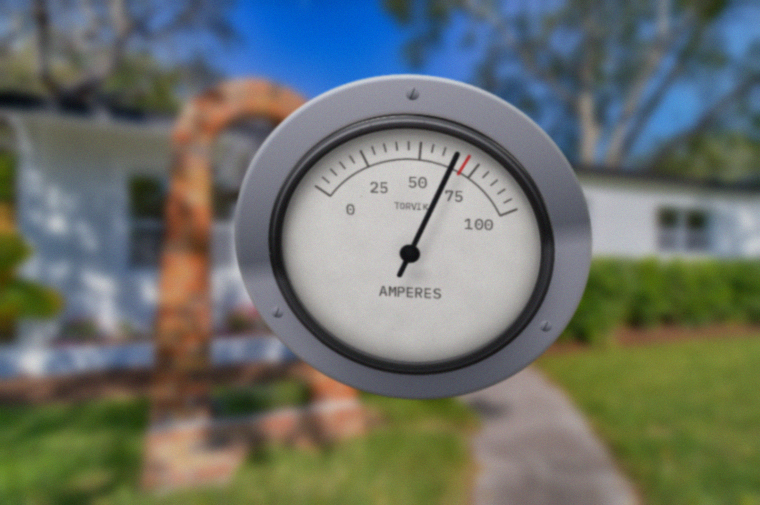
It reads **65** A
